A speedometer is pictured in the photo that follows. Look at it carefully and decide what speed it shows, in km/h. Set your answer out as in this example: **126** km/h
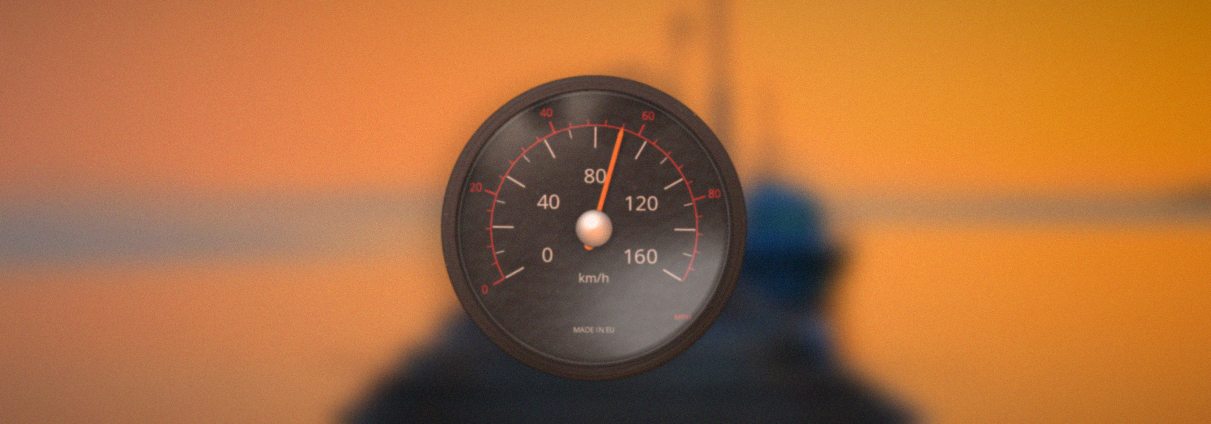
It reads **90** km/h
